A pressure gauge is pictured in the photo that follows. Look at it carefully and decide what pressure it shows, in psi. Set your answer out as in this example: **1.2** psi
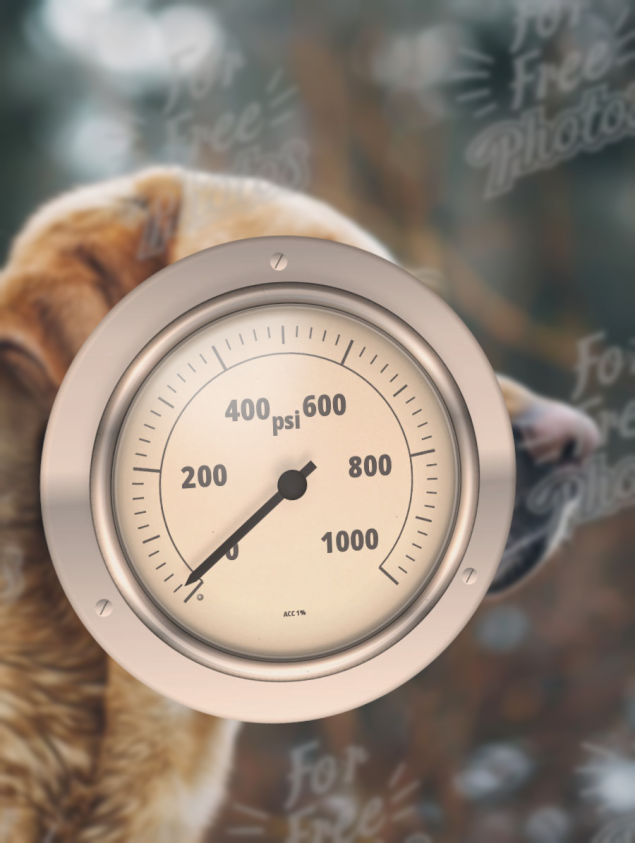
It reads **20** psi
